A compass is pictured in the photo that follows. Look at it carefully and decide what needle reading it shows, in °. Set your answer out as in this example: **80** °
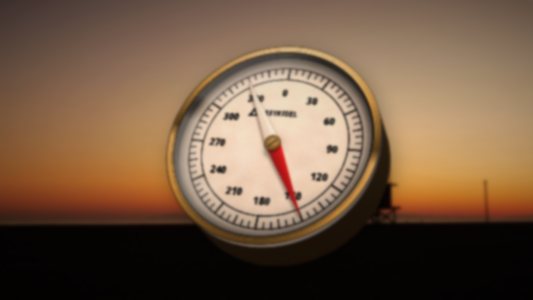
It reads **150** °
